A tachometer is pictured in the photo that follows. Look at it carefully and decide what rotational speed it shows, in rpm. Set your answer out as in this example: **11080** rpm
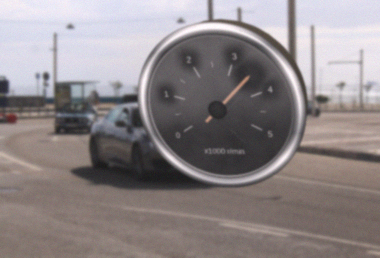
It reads **3500** rpm
